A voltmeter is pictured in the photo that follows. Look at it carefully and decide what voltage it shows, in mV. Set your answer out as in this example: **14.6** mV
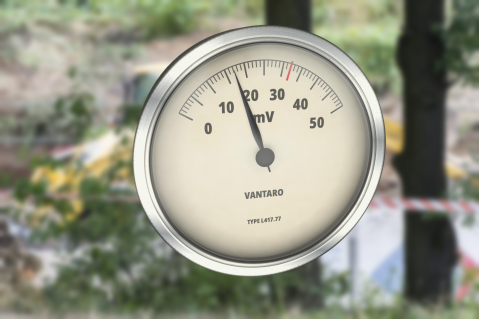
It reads **17** mV
